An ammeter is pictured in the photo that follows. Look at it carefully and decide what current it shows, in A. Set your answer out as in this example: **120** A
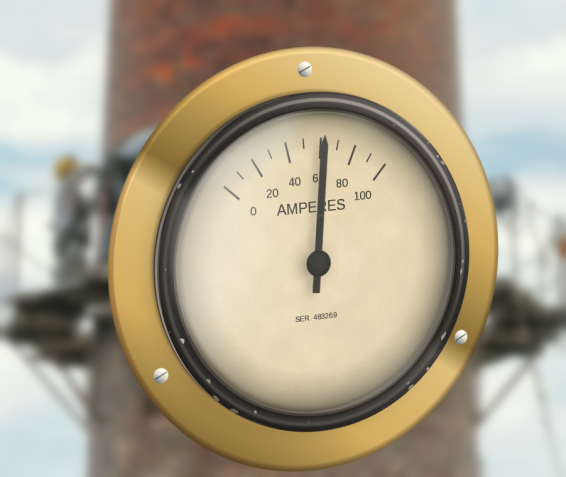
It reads **60** A
